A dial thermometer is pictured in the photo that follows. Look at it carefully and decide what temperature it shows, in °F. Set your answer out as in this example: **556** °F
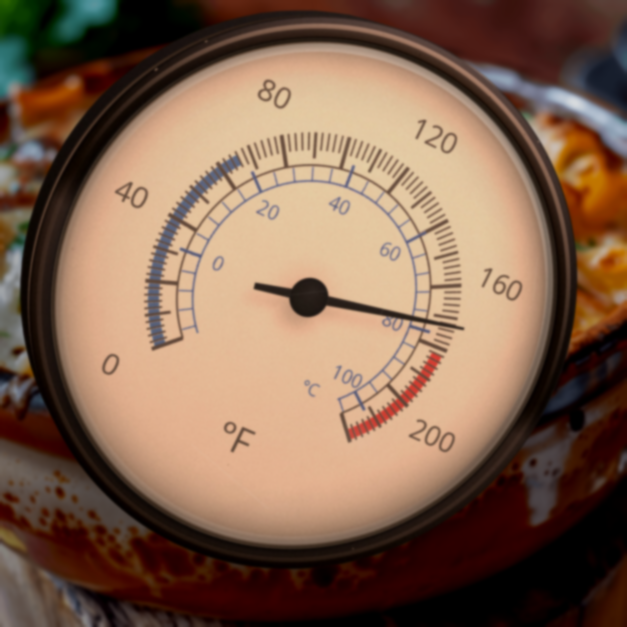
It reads **172** °F
